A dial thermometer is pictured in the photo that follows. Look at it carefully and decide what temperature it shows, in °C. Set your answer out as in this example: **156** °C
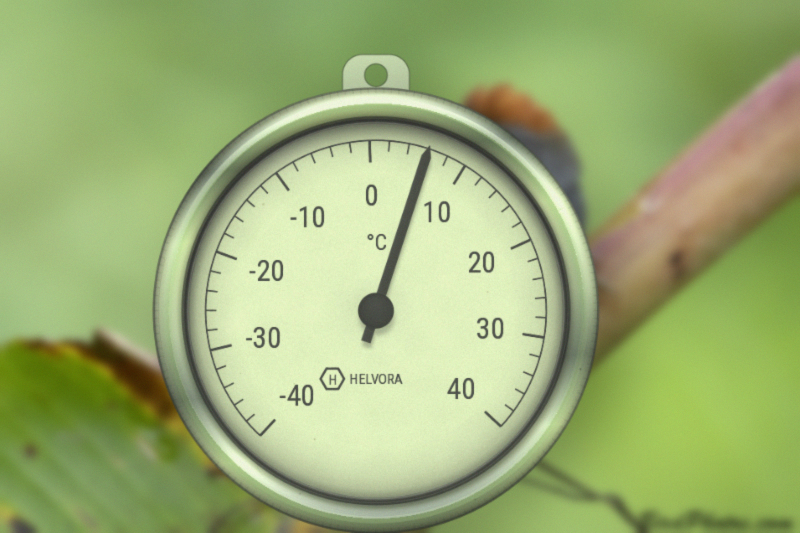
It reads **6** °C
